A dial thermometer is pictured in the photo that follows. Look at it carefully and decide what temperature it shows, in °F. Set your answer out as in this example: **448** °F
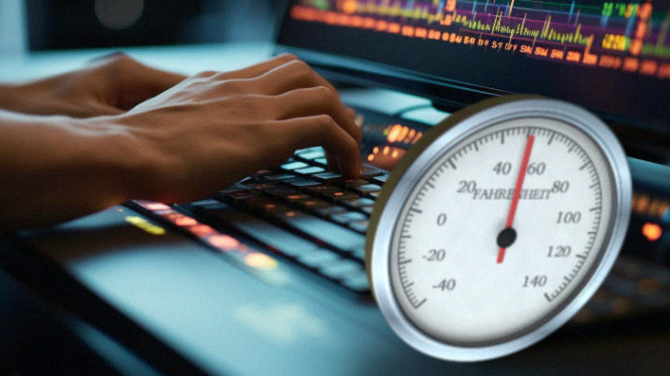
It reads **50** °F
